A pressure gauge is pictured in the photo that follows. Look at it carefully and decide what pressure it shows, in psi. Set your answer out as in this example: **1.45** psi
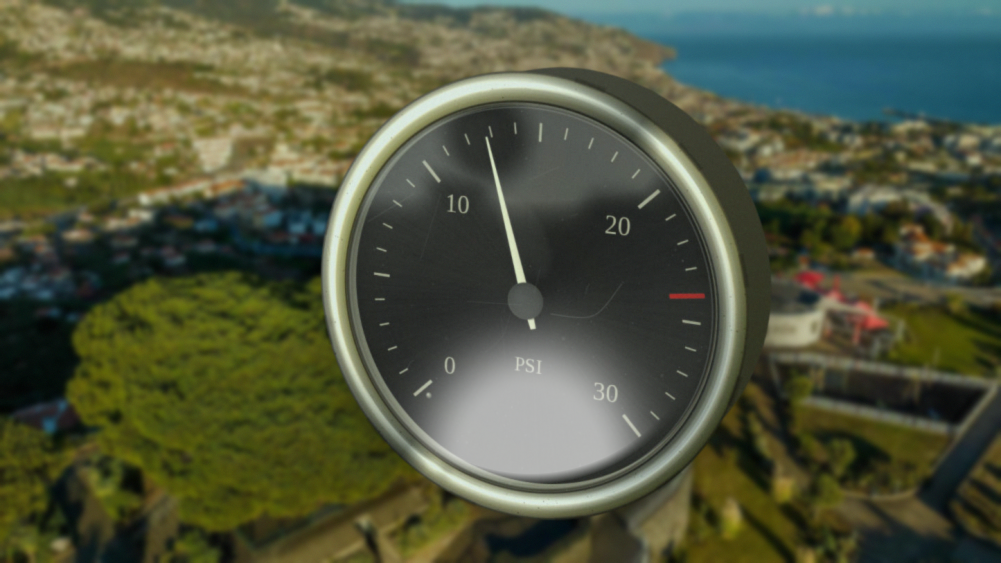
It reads **13** psi
